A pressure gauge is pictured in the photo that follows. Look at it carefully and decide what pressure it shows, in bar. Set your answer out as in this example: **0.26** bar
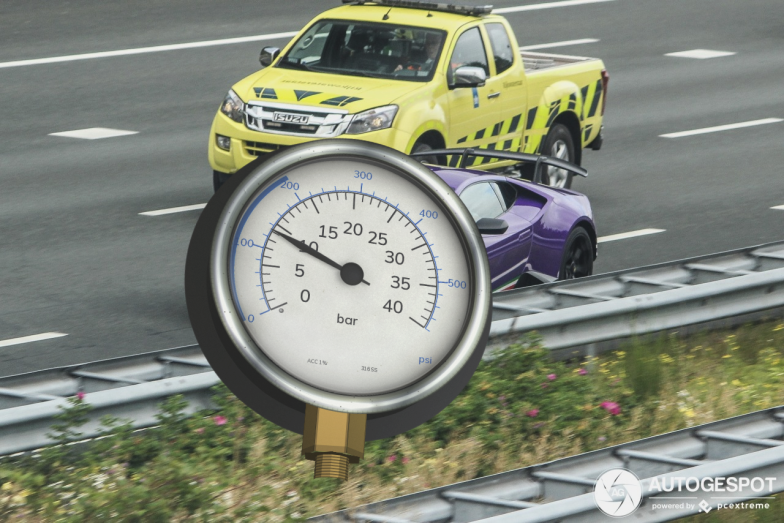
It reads **9** bar
